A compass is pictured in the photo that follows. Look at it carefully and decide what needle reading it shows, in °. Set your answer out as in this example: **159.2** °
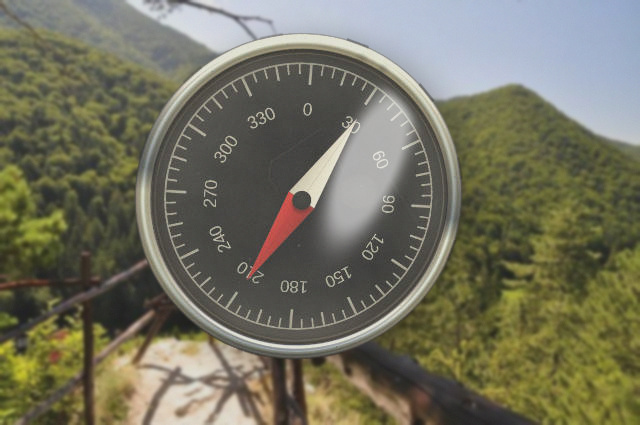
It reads **210** °
